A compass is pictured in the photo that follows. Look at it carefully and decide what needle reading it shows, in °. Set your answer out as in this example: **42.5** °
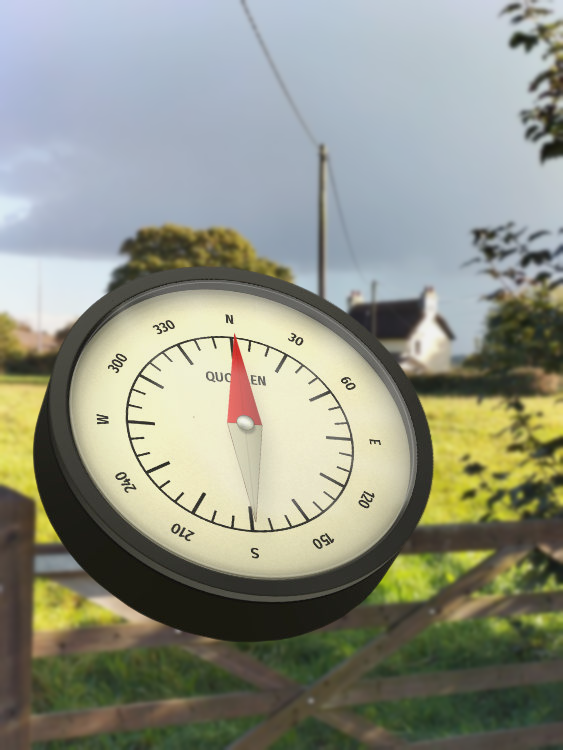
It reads **0** °
